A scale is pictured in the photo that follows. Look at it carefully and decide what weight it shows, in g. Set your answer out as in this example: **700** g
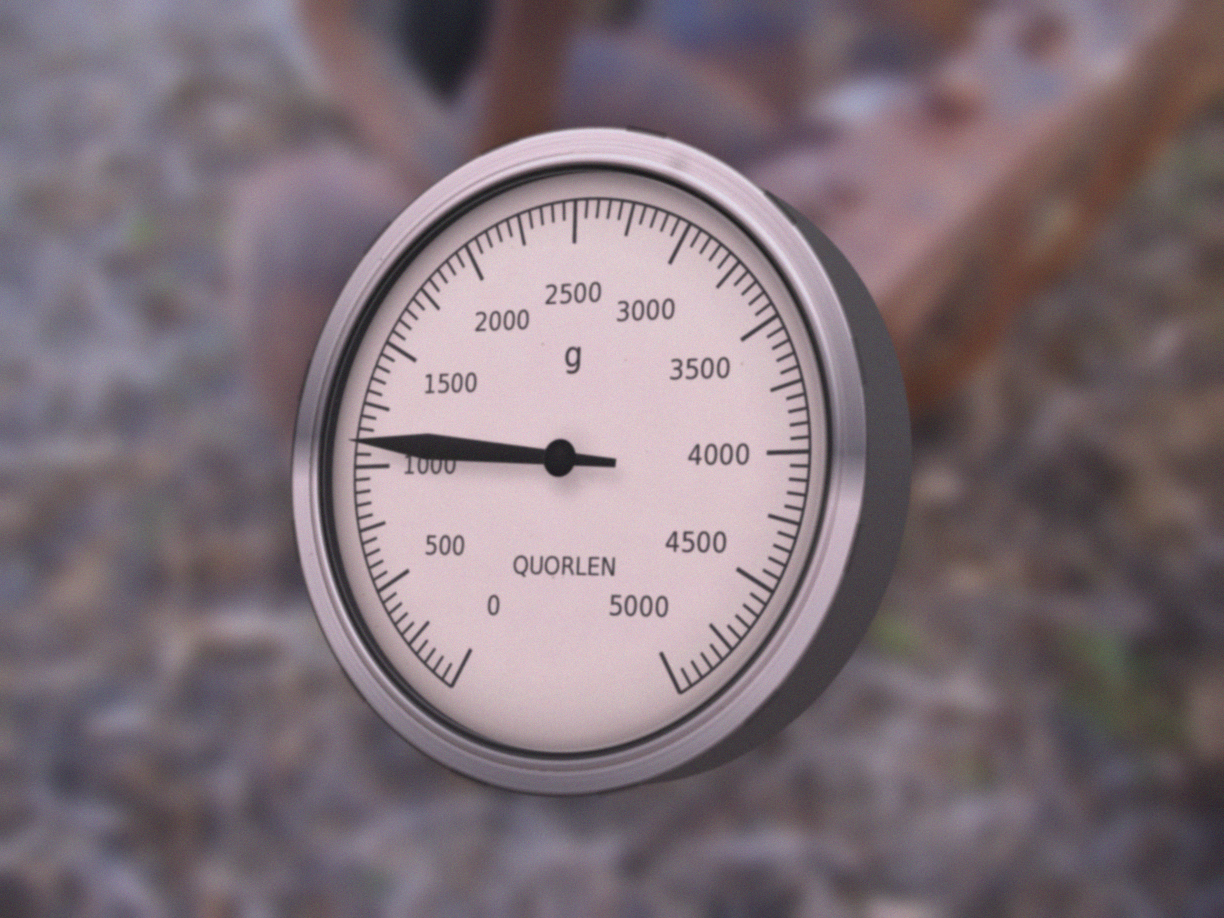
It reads **1100** g
